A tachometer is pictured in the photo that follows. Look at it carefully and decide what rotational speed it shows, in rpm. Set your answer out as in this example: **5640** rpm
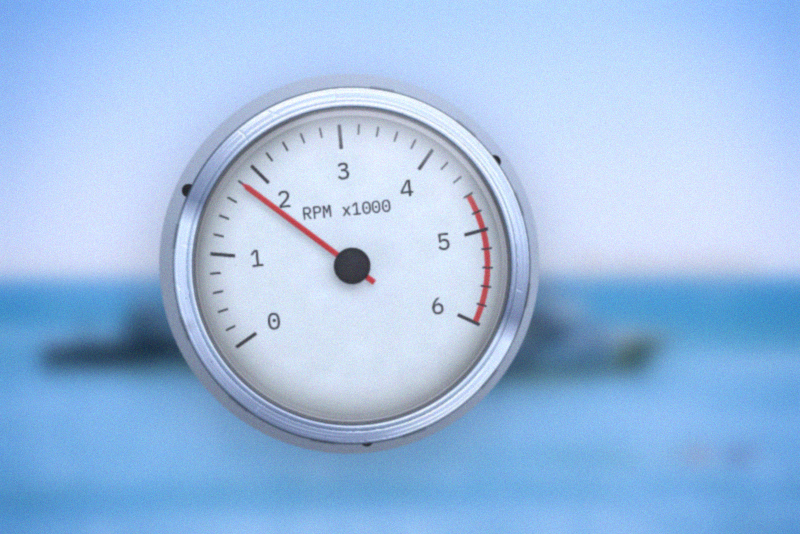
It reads **1800** rpm
